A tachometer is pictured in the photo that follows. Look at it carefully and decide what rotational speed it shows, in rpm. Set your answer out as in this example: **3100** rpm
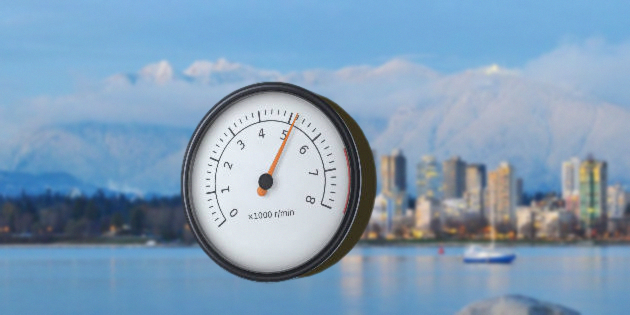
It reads **5200** rpm
